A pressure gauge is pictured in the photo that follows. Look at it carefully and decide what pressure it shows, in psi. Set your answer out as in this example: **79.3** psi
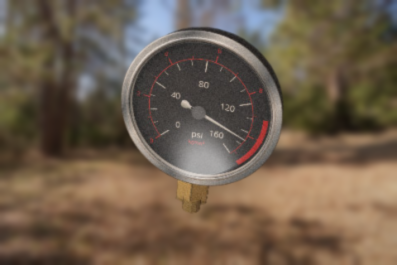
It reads **145** psi
